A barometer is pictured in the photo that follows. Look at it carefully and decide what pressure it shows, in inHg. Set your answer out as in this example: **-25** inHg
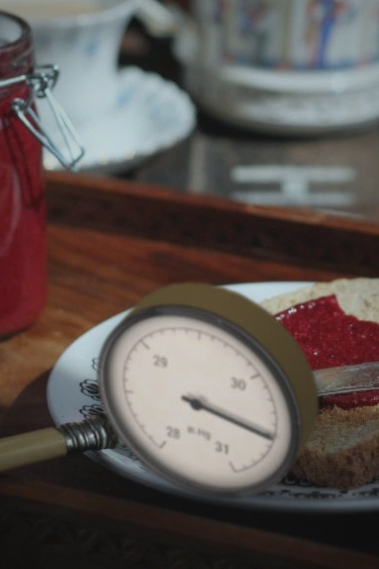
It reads **30.5** inHg
